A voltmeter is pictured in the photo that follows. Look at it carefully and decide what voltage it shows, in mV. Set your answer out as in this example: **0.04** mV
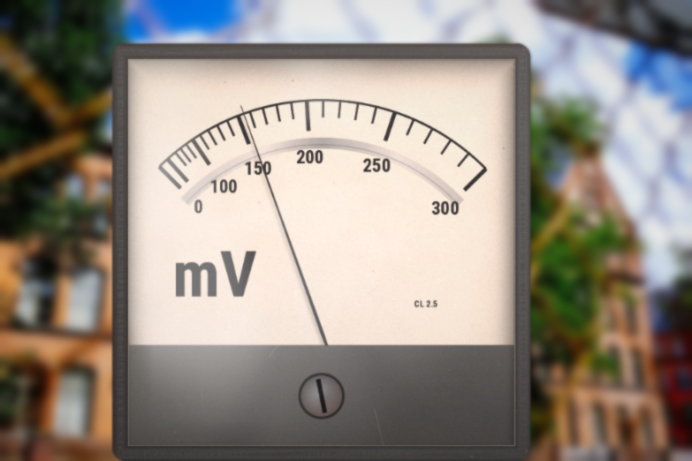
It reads **155** mV
